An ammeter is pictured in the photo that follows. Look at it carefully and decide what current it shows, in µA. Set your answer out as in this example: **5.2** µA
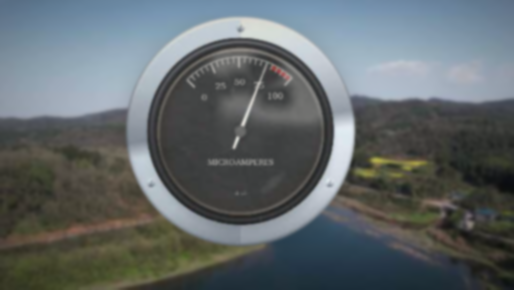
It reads **75** µA
